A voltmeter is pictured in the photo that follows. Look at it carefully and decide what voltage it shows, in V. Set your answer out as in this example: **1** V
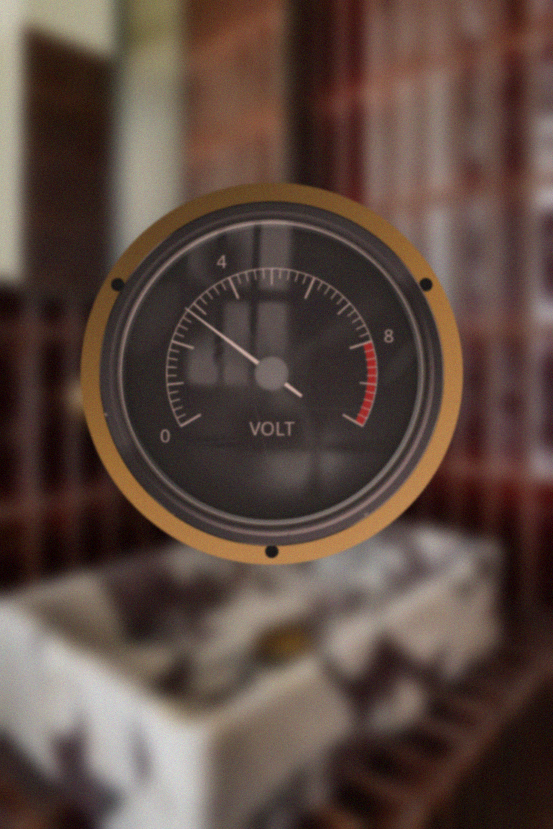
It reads **2.8** V
